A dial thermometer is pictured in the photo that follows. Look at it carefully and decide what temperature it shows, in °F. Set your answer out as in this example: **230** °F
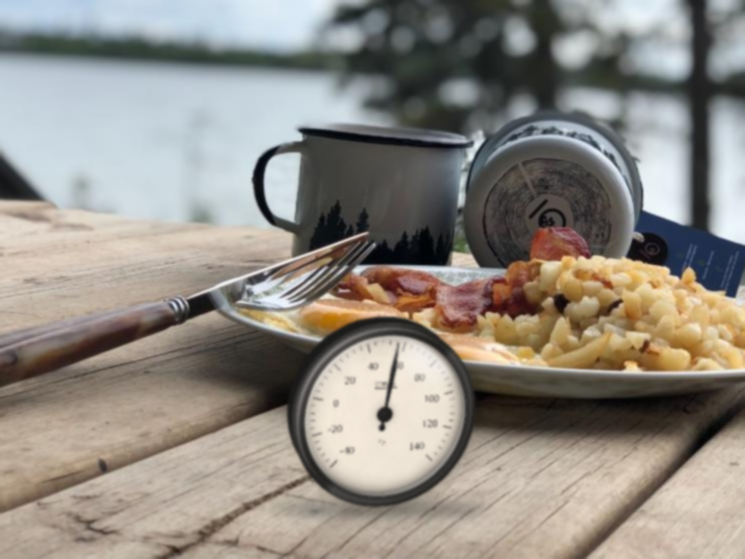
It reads **56** °F
